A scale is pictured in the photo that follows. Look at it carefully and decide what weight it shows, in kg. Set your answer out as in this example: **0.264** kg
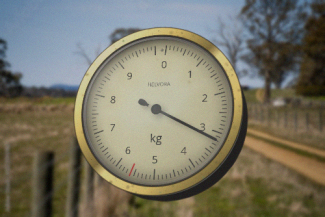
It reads **3.2** kg
